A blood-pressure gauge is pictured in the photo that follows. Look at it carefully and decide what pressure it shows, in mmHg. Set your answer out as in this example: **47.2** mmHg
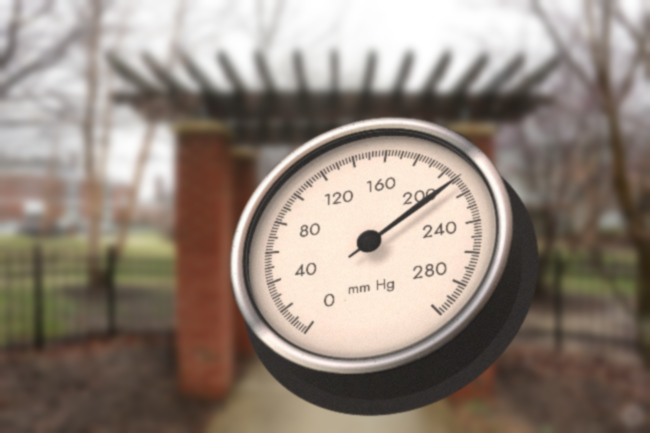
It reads **210** mmHg
